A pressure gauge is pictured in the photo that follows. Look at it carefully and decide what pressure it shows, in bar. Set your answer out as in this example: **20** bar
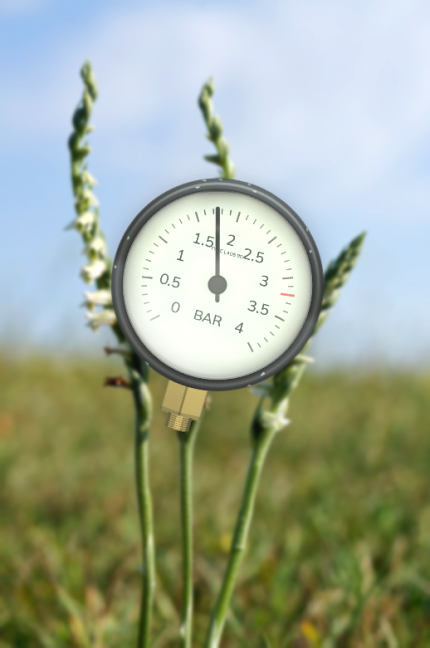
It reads **1.75** bar
